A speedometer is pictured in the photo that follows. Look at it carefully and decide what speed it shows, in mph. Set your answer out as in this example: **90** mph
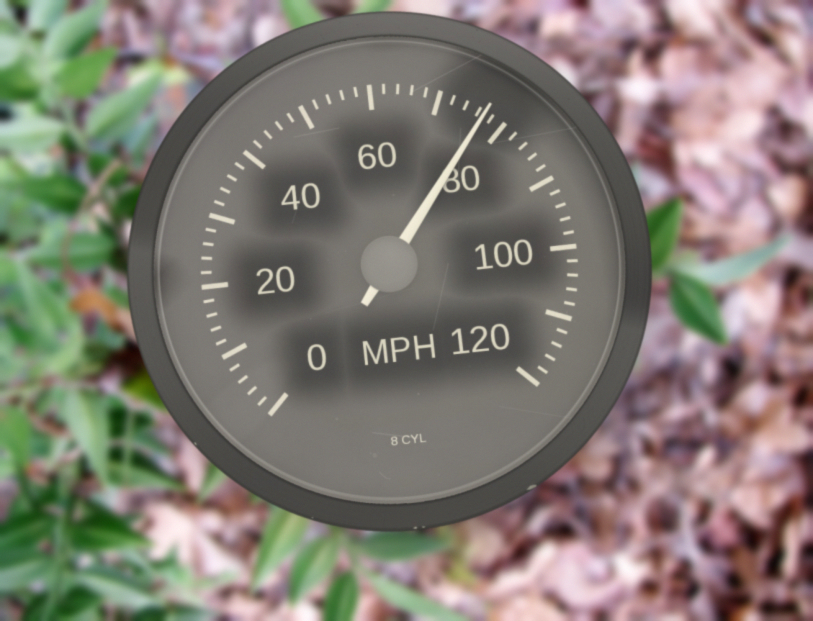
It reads **77** mph
